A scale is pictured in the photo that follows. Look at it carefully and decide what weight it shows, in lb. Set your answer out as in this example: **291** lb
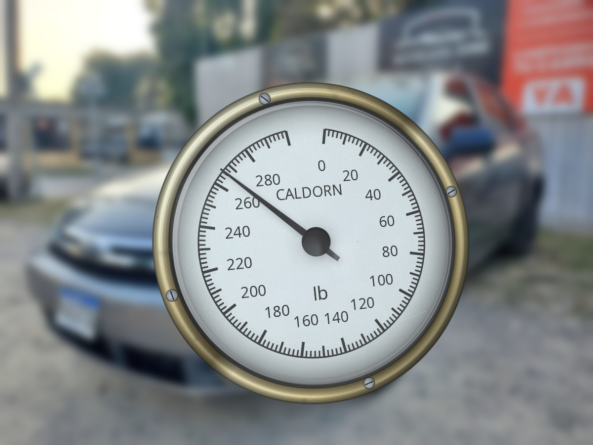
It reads **266** lb
